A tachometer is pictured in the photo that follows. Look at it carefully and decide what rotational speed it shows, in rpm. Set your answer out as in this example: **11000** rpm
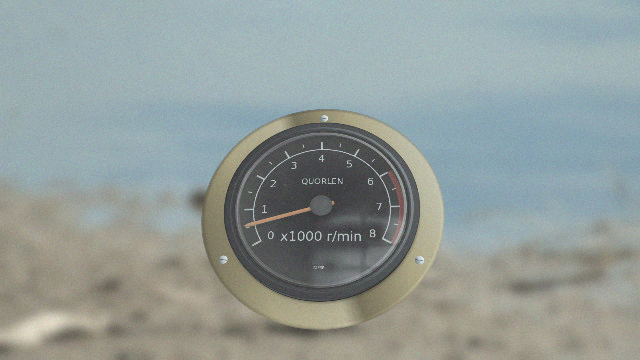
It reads **500** rpm
